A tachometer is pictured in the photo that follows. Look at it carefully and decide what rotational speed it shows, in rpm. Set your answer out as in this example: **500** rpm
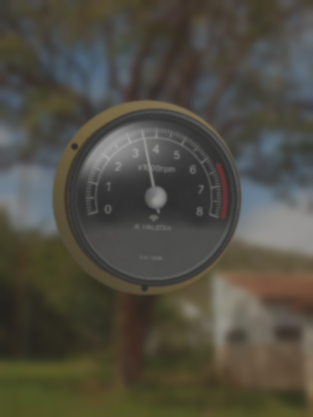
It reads **3500** rpm
